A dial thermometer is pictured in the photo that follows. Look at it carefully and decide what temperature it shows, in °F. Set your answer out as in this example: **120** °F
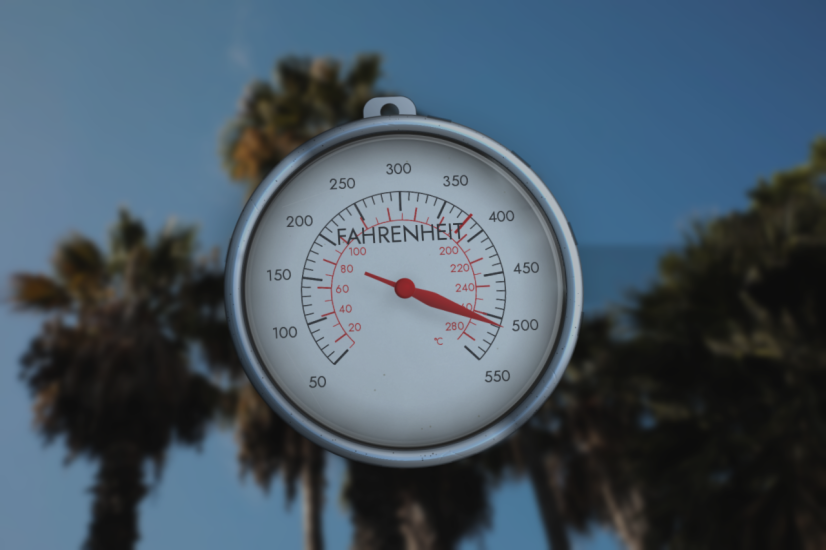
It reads **510** °F
